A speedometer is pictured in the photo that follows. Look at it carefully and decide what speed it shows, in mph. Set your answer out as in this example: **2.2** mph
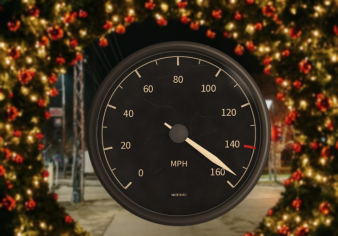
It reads **155** mph
